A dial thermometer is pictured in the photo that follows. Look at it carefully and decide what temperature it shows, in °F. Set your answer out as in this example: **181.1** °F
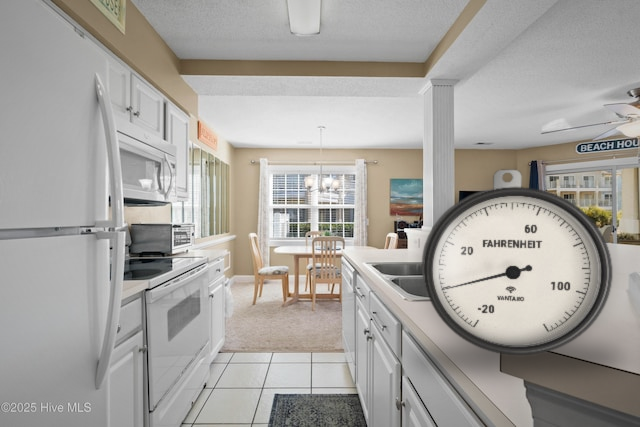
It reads **0** °F
